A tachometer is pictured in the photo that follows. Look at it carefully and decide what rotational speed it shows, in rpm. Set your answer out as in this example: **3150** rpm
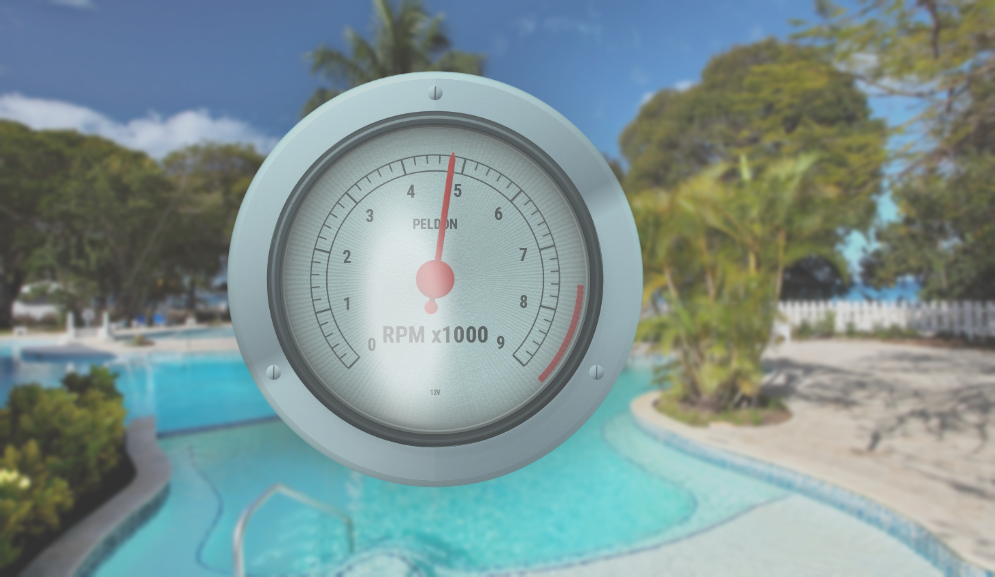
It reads **4800** rpm
